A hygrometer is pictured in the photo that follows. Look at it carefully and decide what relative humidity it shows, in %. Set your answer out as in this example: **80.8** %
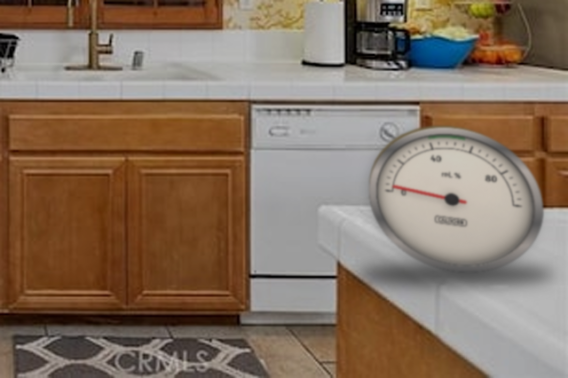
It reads **4** %
